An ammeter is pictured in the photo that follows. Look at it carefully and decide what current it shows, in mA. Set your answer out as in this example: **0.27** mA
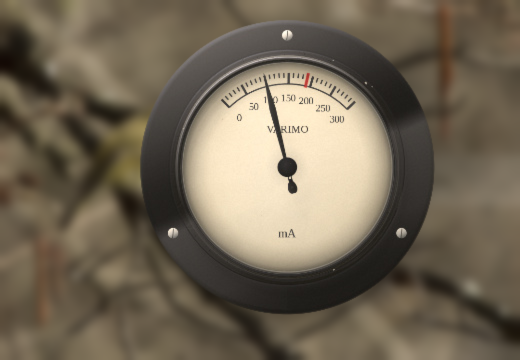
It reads **100** mA
